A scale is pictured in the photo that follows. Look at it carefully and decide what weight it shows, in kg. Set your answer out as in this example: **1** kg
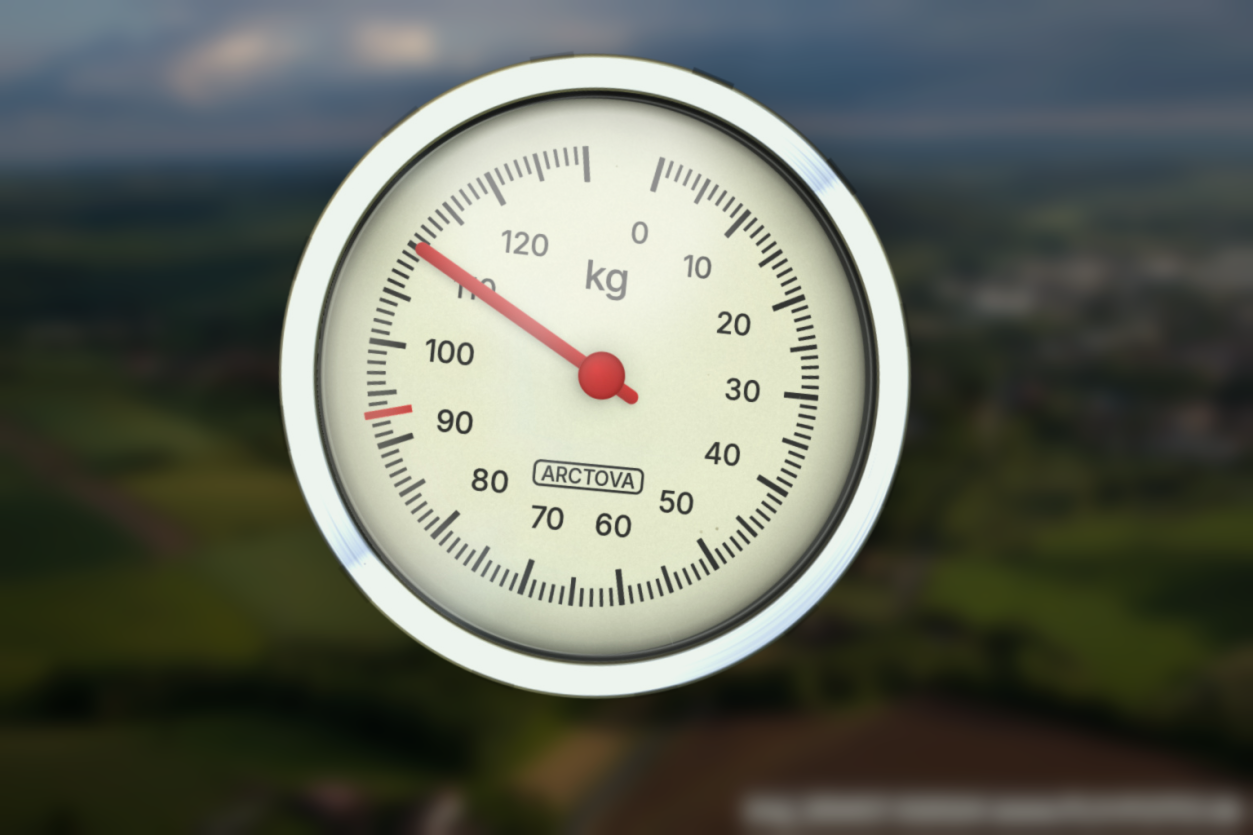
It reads **110** kg
